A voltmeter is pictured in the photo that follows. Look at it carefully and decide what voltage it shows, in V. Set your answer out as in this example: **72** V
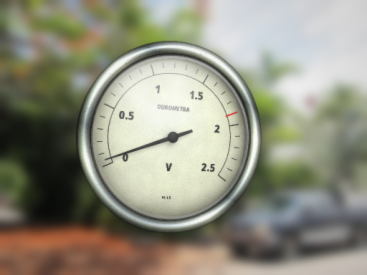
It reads **0.05** V
